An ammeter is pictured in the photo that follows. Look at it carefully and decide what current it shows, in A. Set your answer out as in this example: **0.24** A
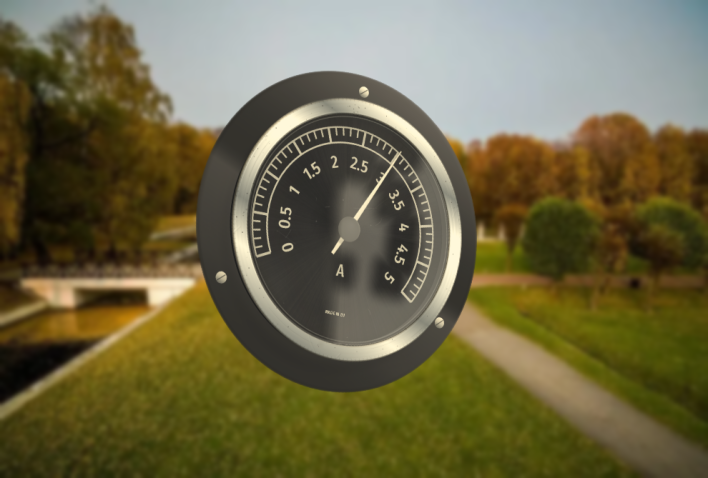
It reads **3** A
